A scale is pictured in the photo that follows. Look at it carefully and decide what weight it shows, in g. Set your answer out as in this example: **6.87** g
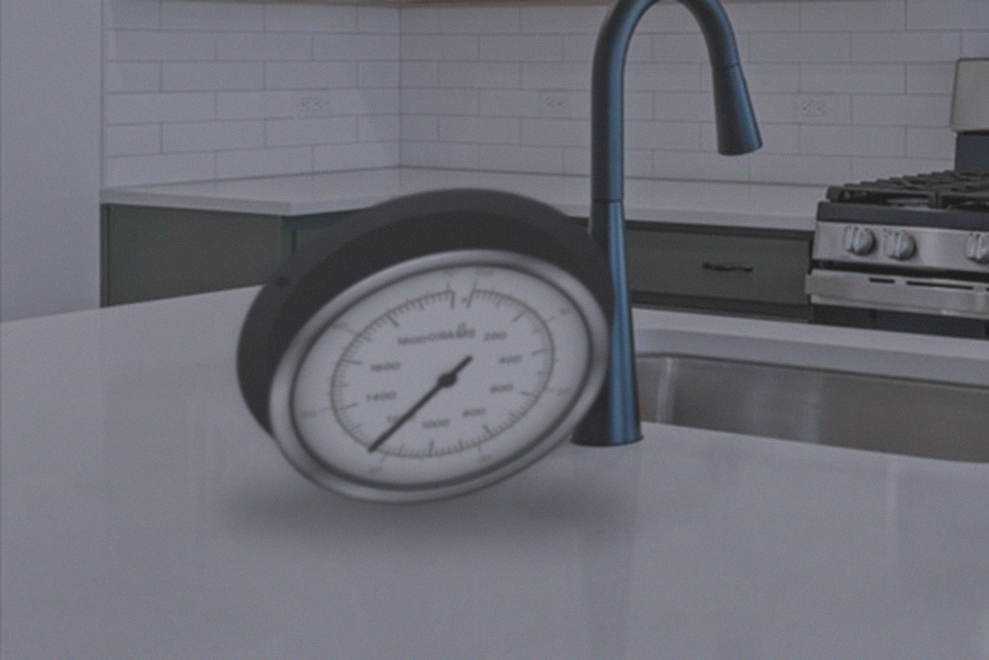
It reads **1200** g
